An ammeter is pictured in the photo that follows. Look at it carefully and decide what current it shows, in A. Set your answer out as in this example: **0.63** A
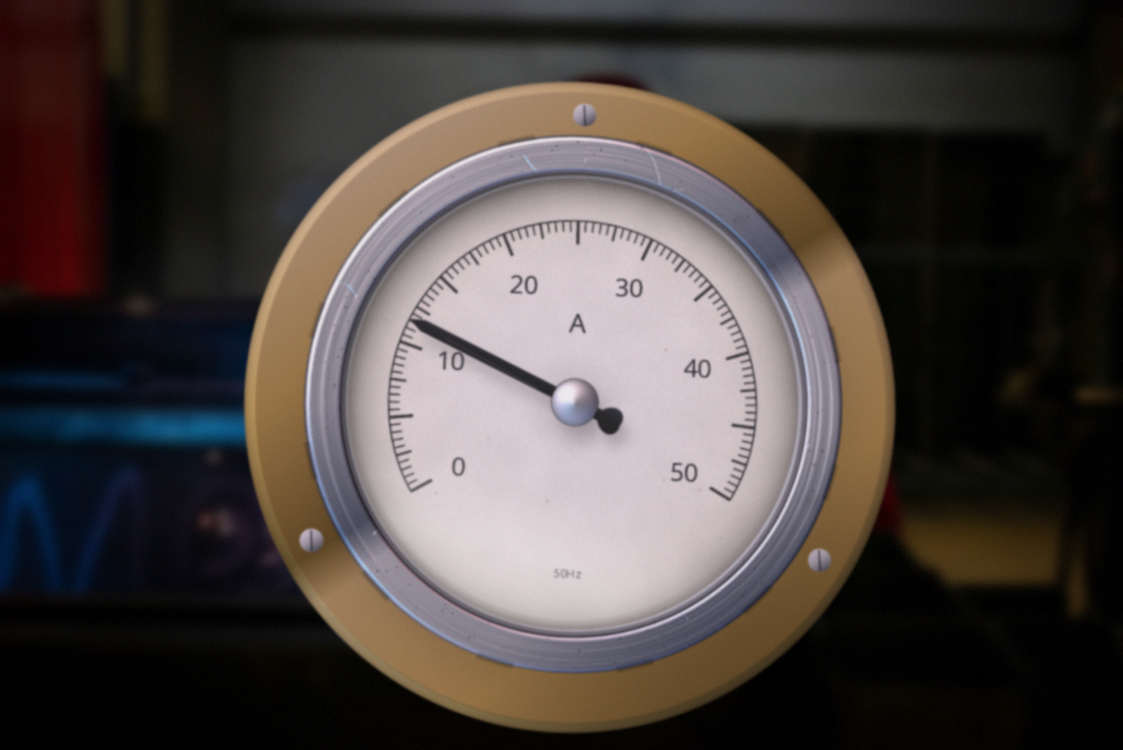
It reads **11.5** A
